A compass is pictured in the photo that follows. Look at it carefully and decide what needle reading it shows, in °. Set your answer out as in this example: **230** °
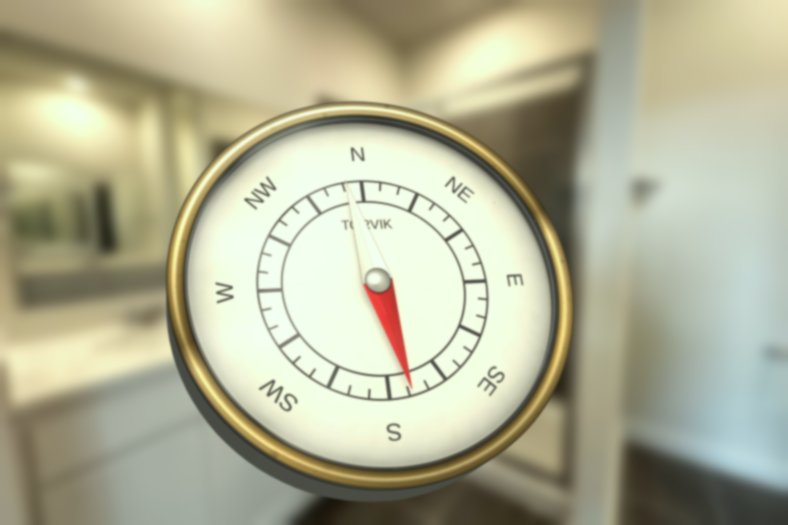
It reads **170** °
